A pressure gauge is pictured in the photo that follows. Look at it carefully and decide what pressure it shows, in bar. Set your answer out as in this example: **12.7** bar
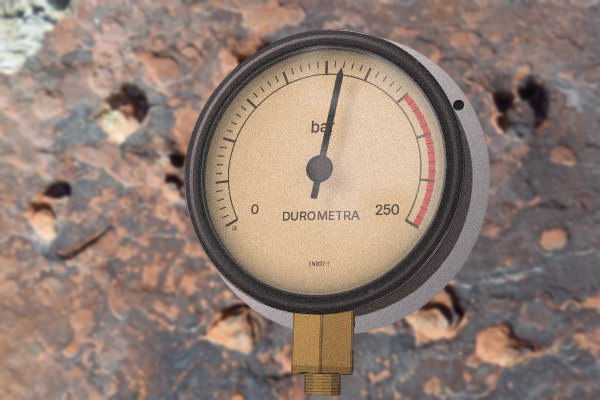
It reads **135** bar
